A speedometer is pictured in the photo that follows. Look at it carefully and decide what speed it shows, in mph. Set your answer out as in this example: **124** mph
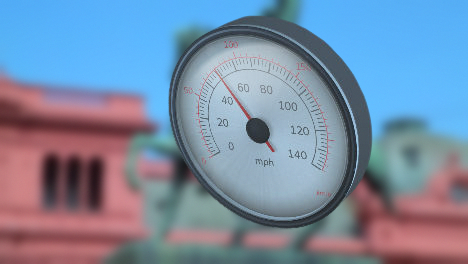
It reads **50** mph
